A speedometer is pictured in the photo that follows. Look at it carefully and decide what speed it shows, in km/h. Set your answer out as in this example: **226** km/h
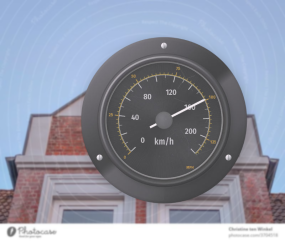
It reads **160** km/h
